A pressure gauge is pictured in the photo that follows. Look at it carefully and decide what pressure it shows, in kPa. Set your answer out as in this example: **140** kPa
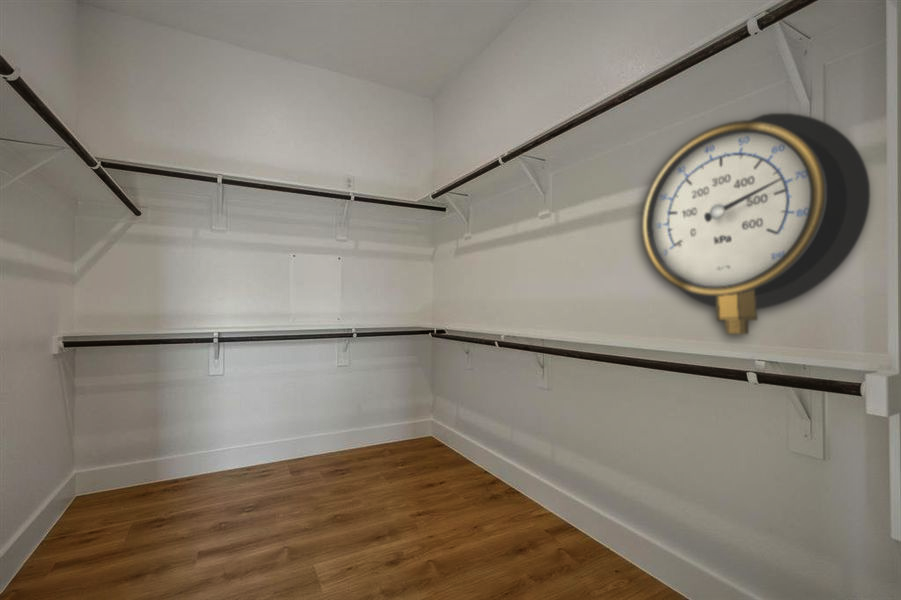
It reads **475** kPa
